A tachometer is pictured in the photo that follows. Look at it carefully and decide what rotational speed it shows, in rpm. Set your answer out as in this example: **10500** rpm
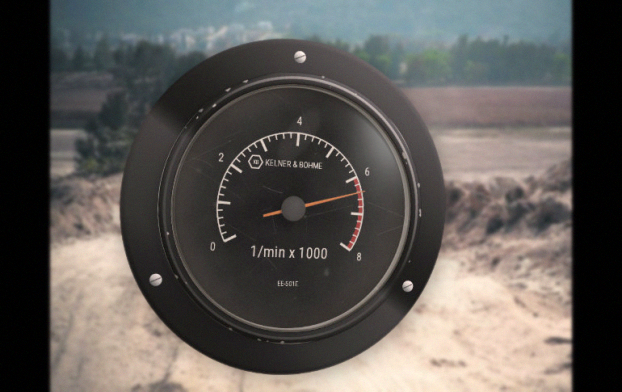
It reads **6400** rpm
